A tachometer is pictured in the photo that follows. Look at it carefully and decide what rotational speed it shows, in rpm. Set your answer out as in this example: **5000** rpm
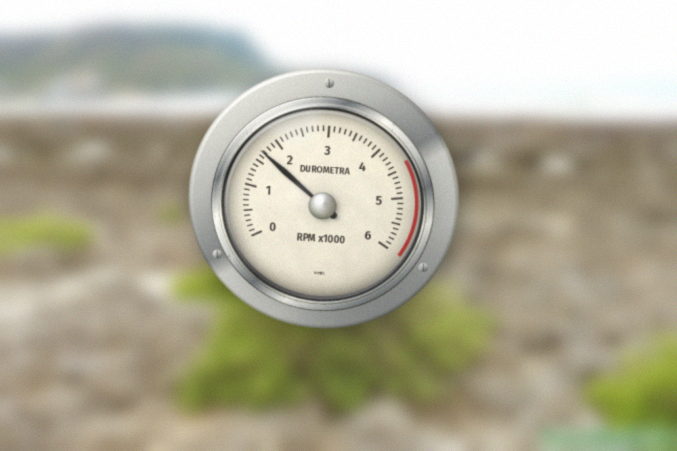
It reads **1700** rpm
